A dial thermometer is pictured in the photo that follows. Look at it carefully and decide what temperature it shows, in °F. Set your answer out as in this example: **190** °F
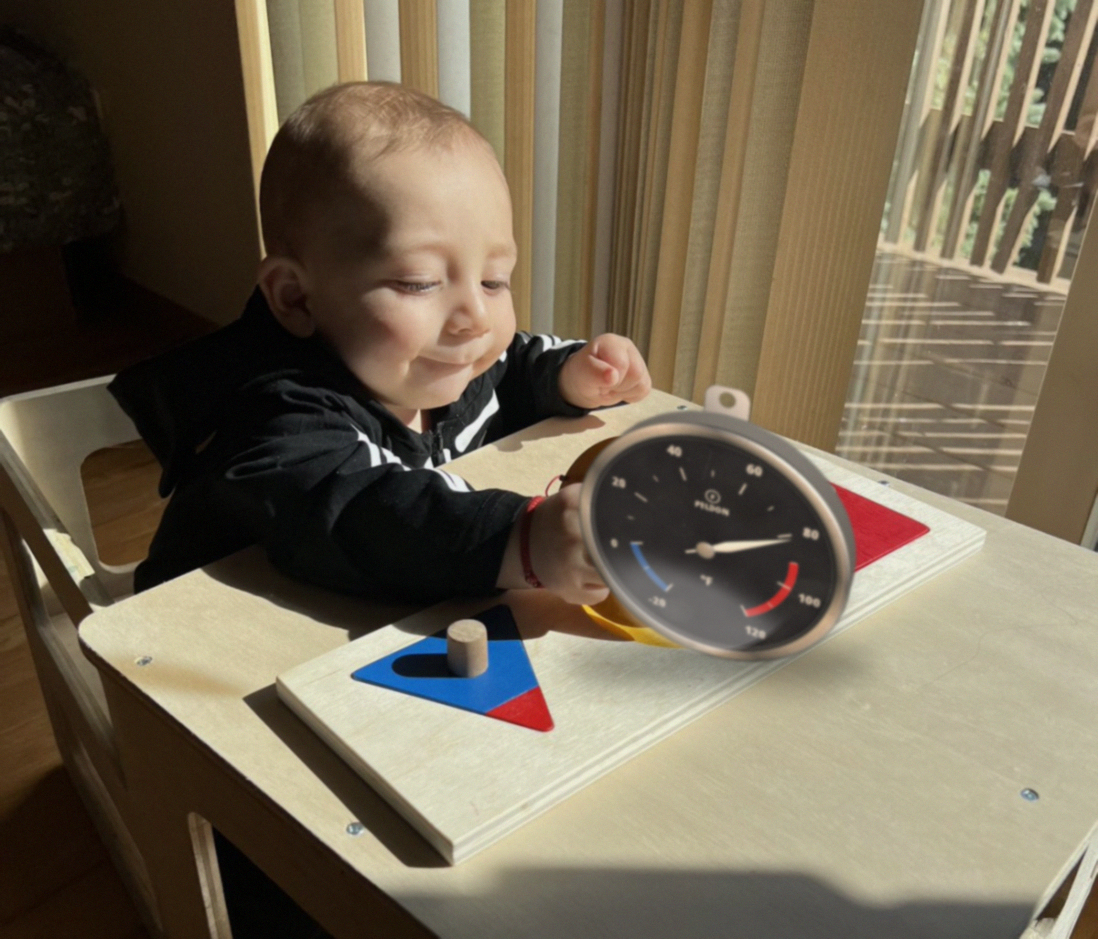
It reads **80** °F
